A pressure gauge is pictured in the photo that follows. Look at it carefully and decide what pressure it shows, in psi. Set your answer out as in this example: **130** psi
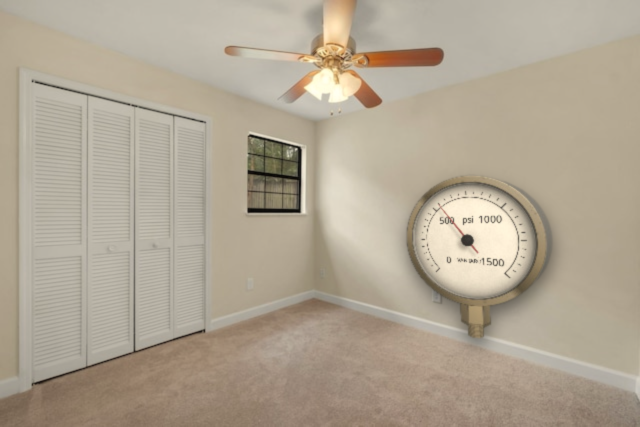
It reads **550** psi
